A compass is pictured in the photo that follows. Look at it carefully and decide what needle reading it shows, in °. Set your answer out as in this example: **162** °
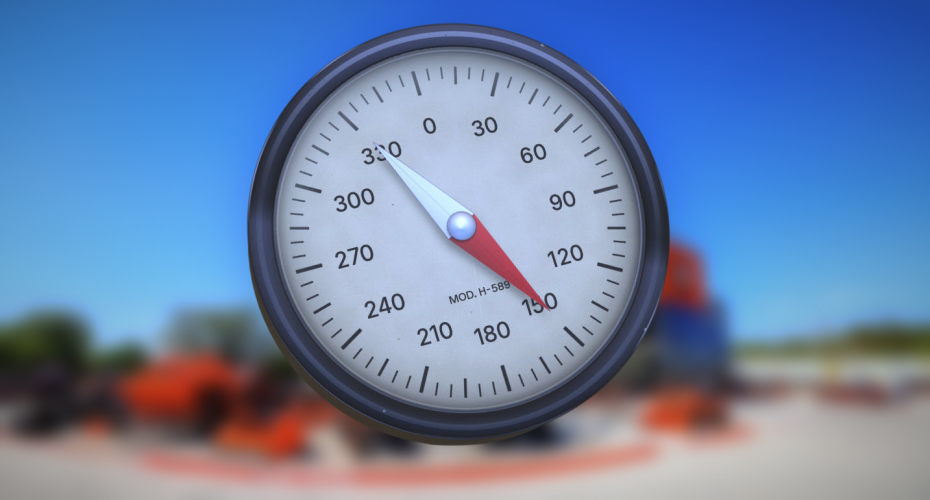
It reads **150** °
